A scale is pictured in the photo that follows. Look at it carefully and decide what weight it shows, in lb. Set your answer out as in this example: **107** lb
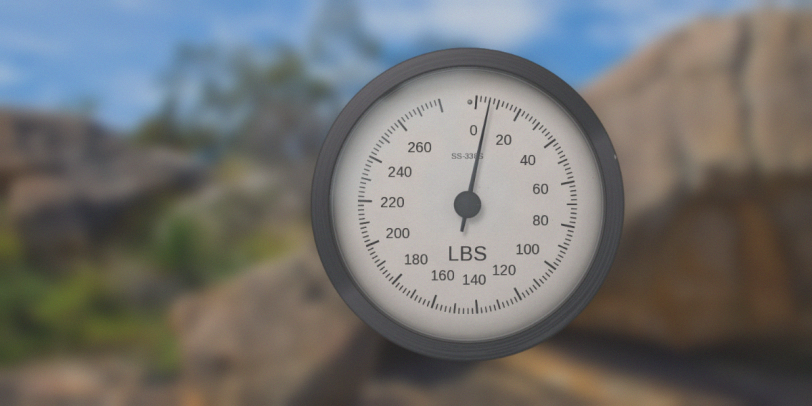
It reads **6** lb
